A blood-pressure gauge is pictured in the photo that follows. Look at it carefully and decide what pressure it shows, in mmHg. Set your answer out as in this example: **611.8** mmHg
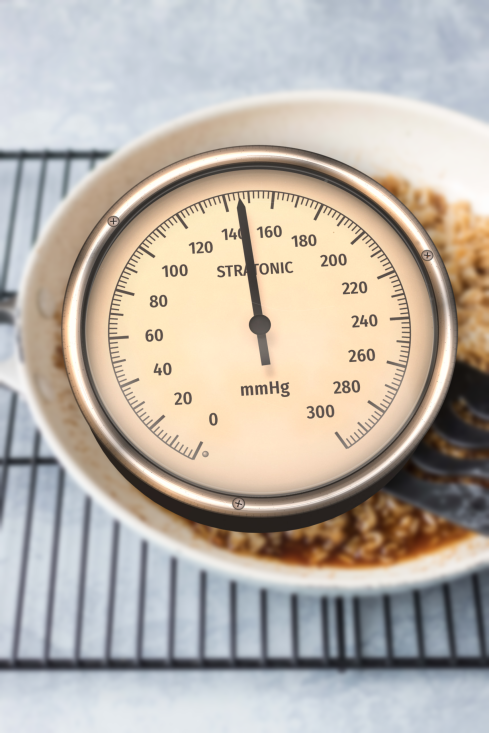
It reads **146** mmHg
